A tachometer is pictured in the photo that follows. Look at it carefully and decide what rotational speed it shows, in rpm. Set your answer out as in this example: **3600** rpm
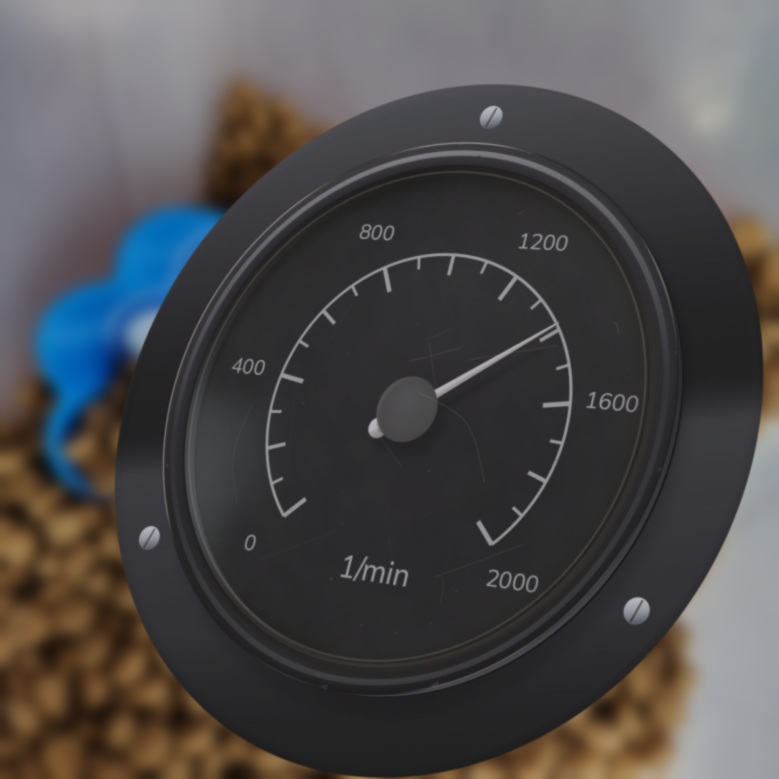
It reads **1400** rpm
